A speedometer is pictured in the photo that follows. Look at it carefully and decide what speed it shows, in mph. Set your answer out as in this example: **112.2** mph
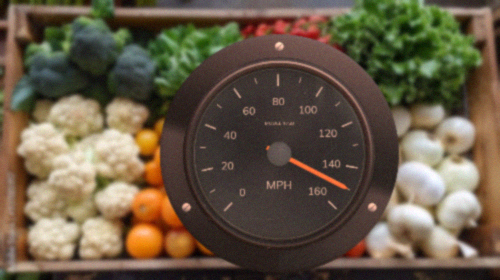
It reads **150** mph
